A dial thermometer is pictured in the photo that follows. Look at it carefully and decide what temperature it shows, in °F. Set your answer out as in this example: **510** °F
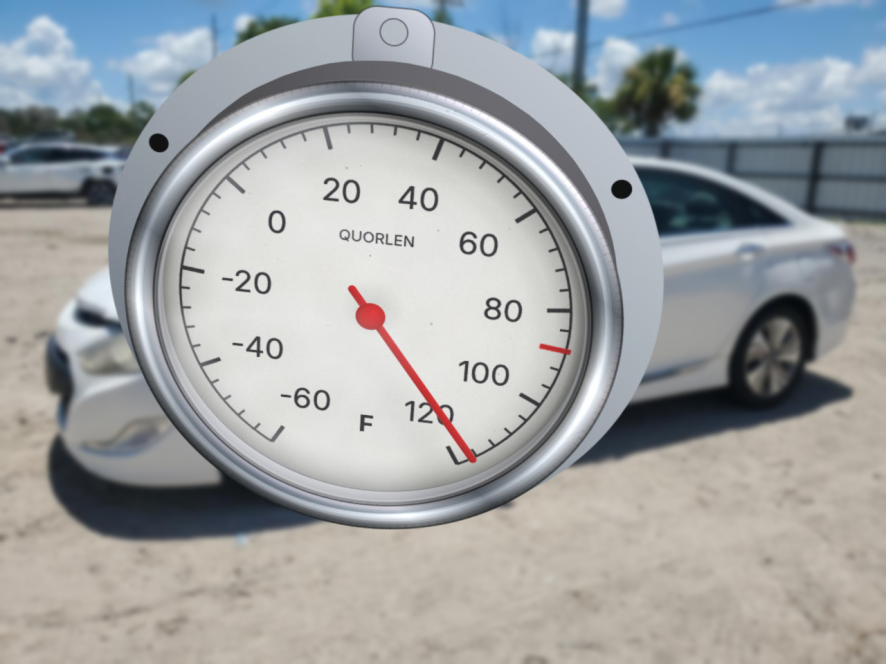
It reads **116** °F
